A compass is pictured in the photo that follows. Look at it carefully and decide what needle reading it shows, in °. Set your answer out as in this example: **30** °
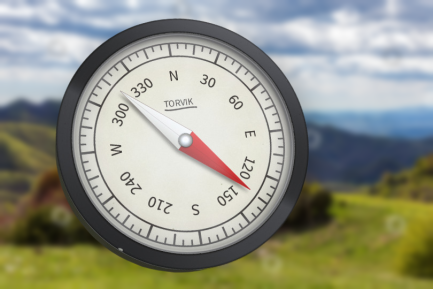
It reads **135** °
